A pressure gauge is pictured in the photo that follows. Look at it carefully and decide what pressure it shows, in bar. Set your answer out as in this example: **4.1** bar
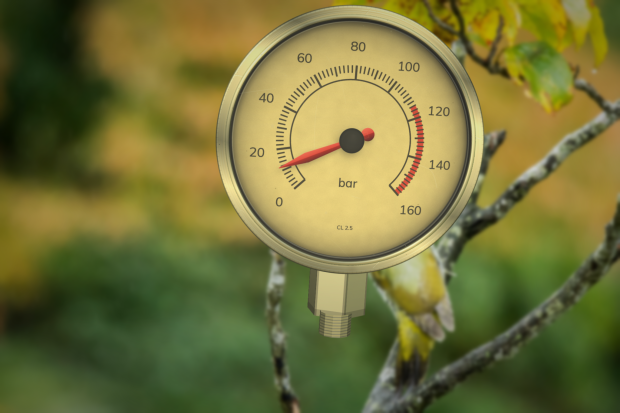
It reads **12** bar
